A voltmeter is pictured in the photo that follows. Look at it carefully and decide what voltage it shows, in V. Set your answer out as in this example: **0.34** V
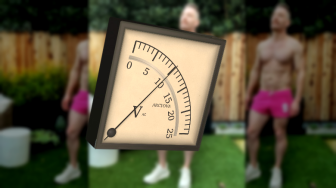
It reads **10** V
